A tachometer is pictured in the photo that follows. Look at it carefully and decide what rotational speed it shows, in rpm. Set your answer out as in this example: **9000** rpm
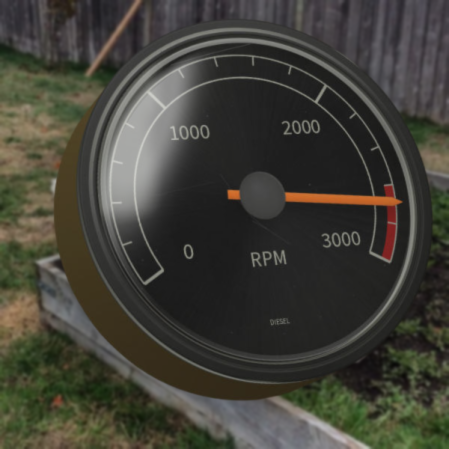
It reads **2700** rpm
